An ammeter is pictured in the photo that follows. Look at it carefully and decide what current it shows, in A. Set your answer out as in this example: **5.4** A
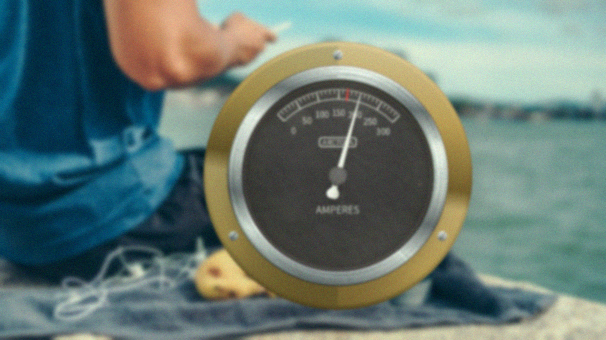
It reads **200** A
